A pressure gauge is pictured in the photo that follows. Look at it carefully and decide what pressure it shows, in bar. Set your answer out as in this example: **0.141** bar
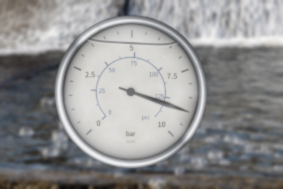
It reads **9** bar
